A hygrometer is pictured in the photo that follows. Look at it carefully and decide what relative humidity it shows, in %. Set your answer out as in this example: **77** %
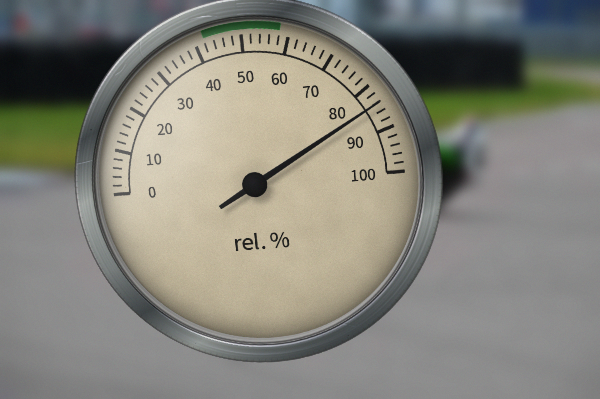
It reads **84** %
